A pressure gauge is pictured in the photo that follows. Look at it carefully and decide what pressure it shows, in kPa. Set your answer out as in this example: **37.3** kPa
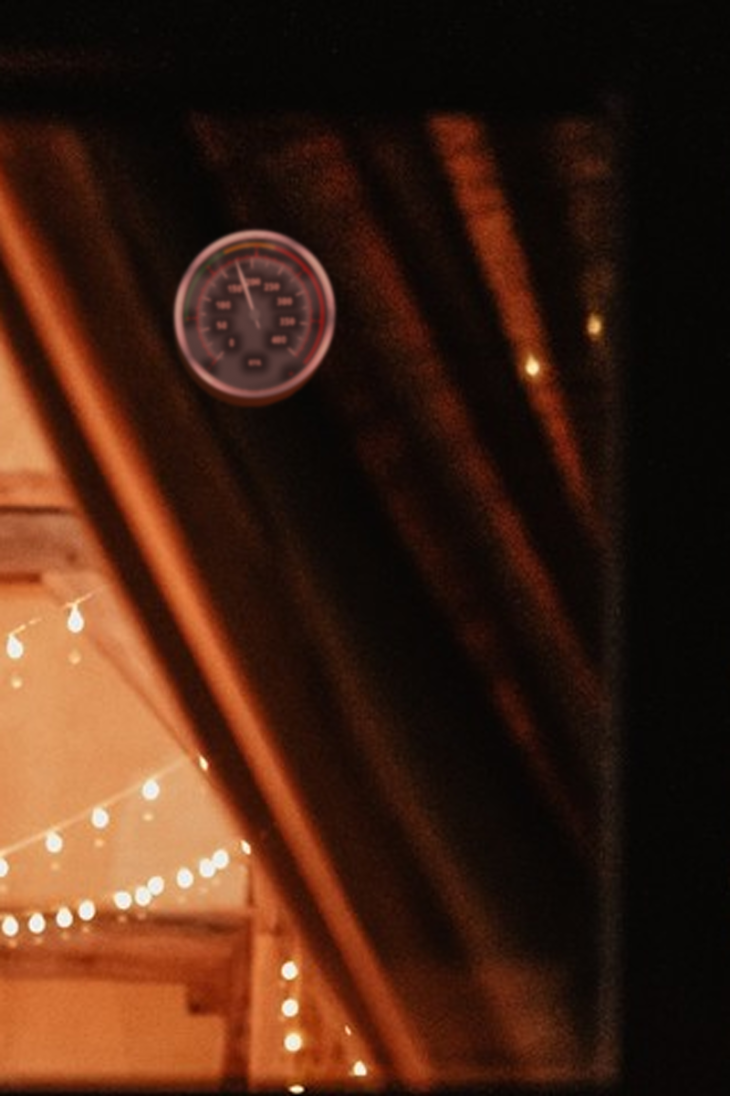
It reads **175** kPa
